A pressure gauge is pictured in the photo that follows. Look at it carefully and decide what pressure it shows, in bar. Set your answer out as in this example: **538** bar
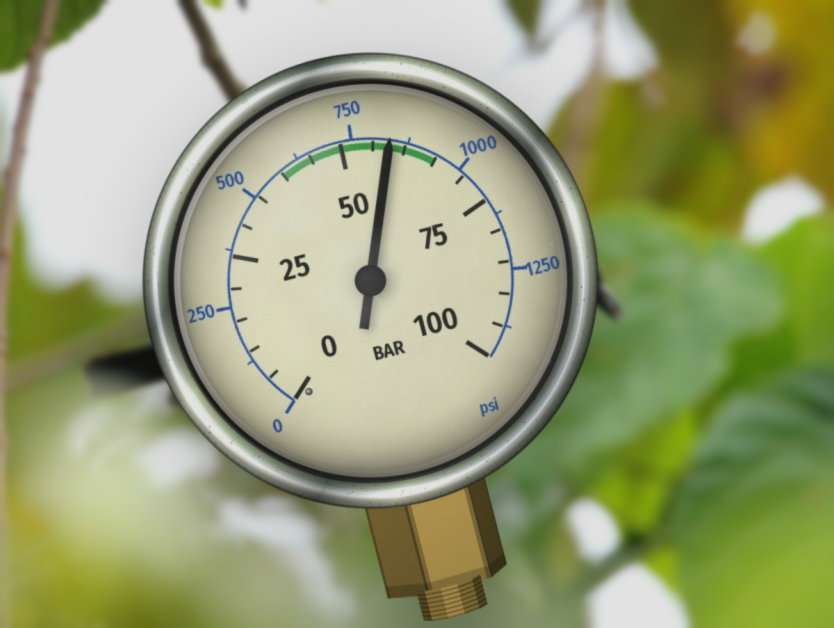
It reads **57.5** bar
